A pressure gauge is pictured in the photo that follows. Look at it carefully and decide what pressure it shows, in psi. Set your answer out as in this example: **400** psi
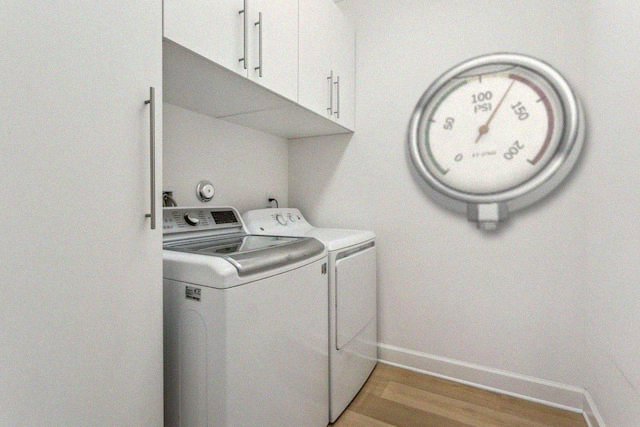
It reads **125** psi
